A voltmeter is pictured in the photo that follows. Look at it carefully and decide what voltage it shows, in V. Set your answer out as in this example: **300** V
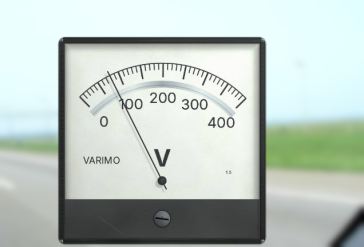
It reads **80** V
